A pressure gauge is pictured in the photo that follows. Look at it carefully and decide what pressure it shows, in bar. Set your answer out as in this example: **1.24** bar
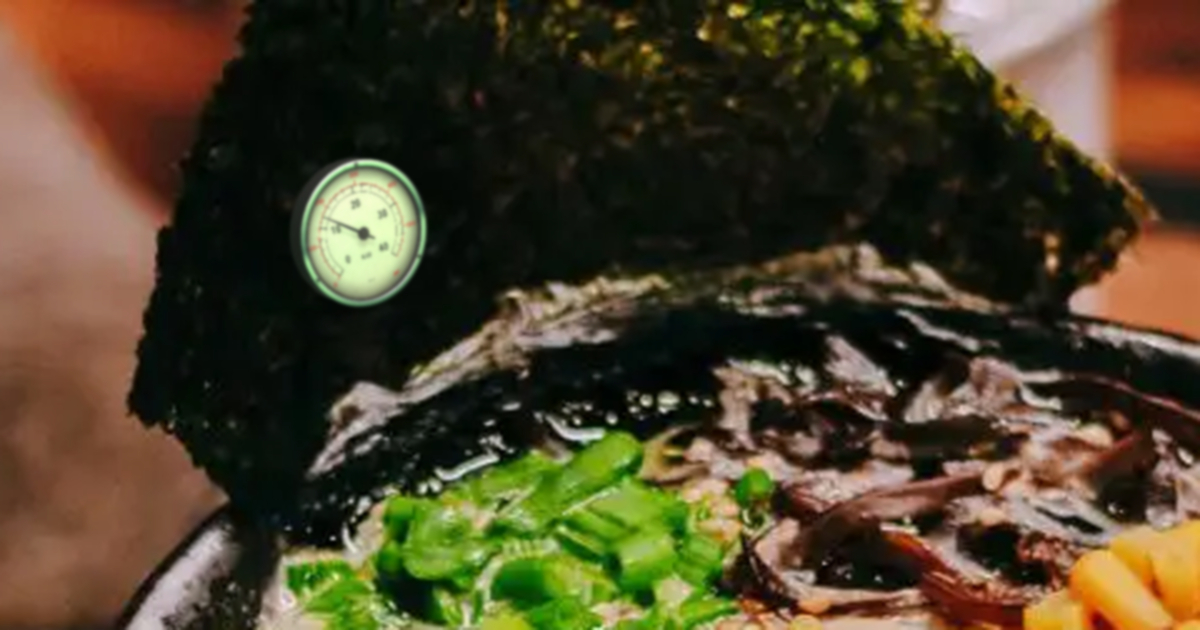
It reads **12** bar
